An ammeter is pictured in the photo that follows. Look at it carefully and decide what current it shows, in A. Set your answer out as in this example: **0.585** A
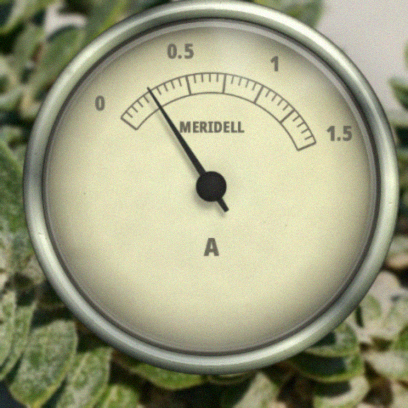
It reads **0.25** A
